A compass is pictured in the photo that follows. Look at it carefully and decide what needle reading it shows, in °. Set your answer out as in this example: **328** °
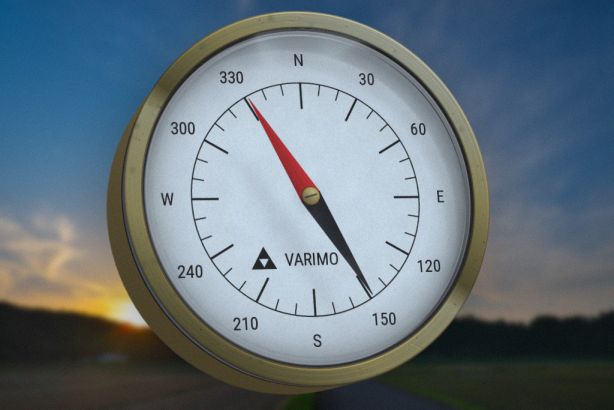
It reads **330** °
